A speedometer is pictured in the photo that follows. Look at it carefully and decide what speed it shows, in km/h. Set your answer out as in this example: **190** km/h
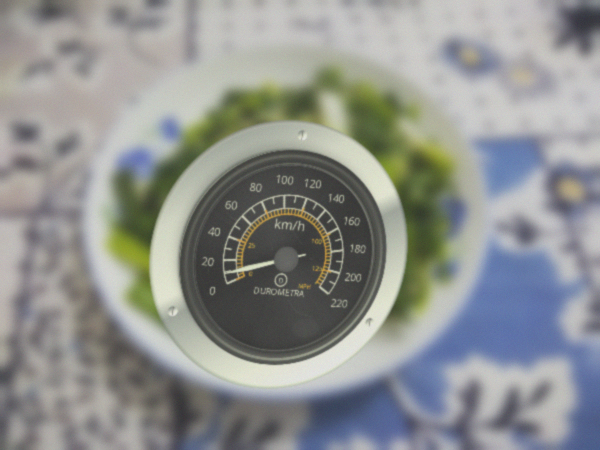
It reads **10** km/h
